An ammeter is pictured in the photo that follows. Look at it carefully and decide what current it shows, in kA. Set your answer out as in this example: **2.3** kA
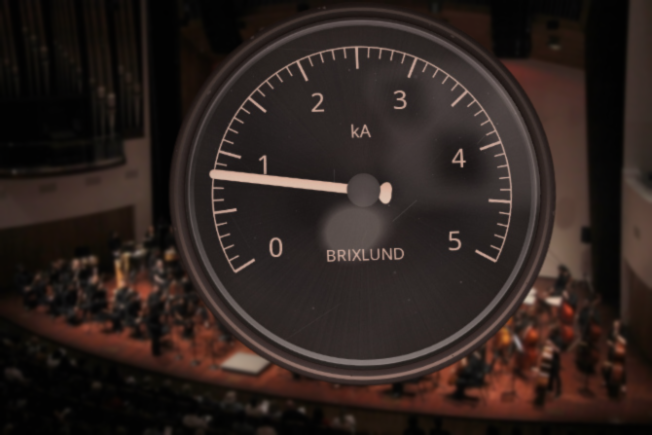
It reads **0.8** kA
